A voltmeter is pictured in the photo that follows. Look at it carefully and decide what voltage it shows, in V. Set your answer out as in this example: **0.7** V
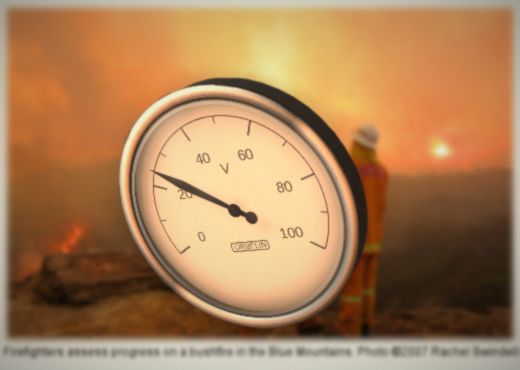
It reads **25** V
